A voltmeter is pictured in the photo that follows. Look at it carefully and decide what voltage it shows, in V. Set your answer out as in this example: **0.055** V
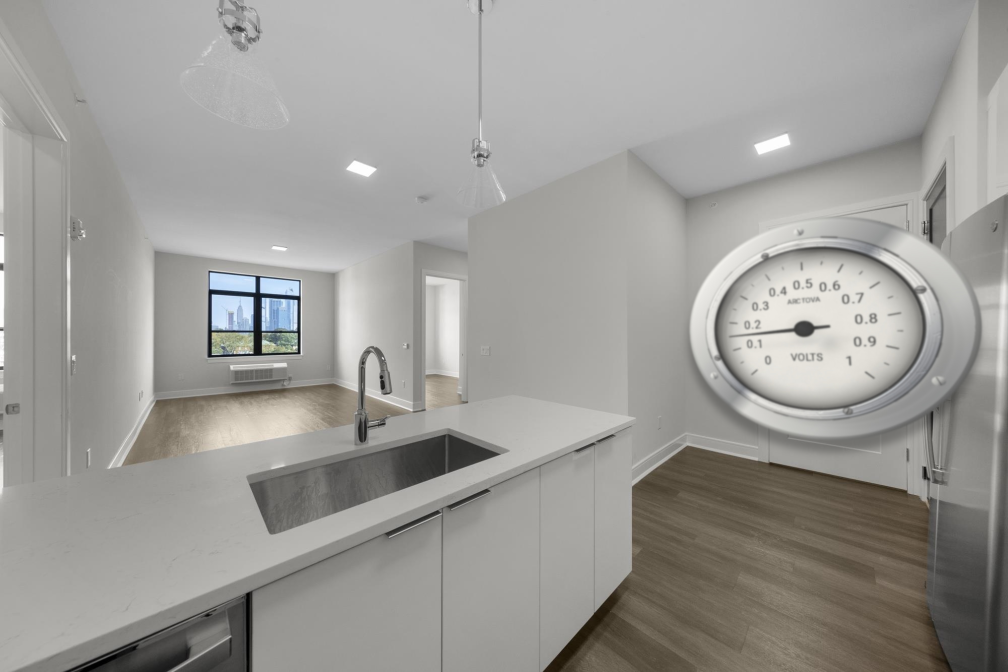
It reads **0.15** V
